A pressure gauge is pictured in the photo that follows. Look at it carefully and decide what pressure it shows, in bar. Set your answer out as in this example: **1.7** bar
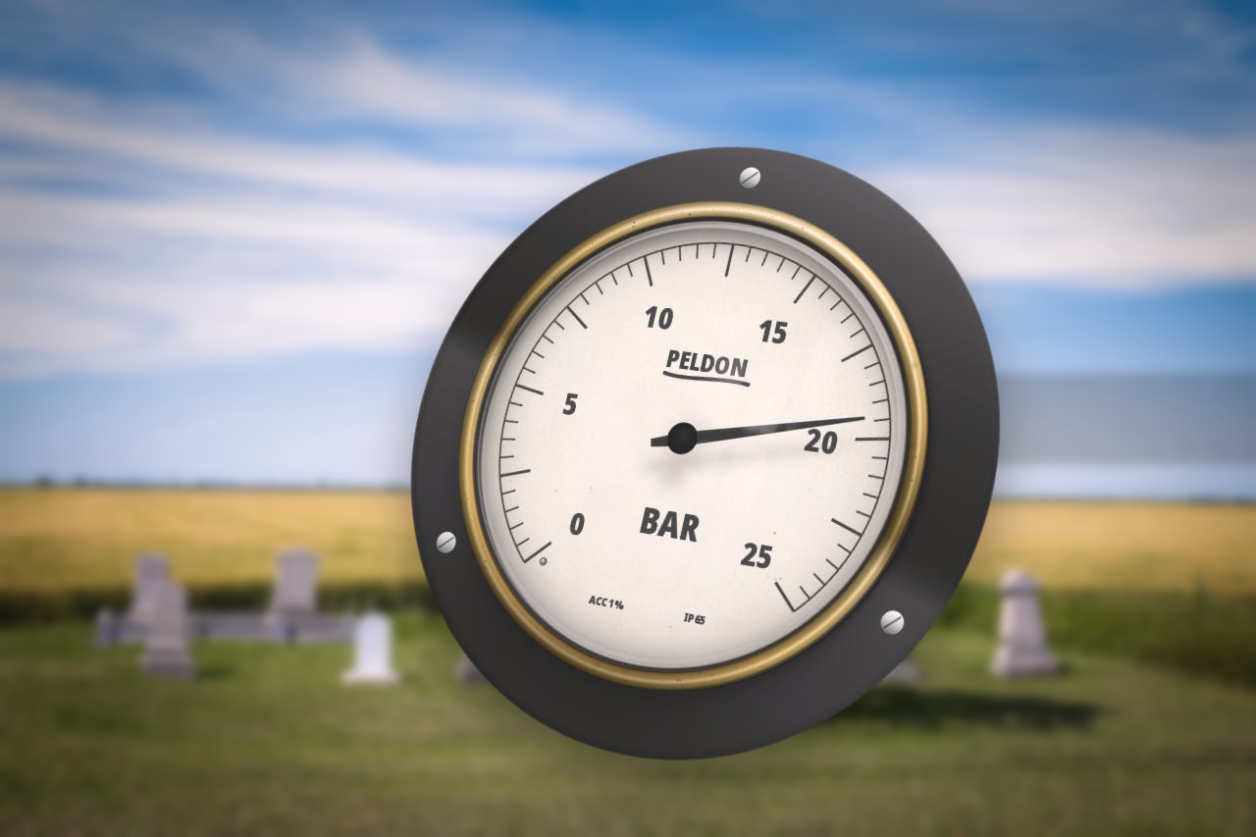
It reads **19.5** bar
